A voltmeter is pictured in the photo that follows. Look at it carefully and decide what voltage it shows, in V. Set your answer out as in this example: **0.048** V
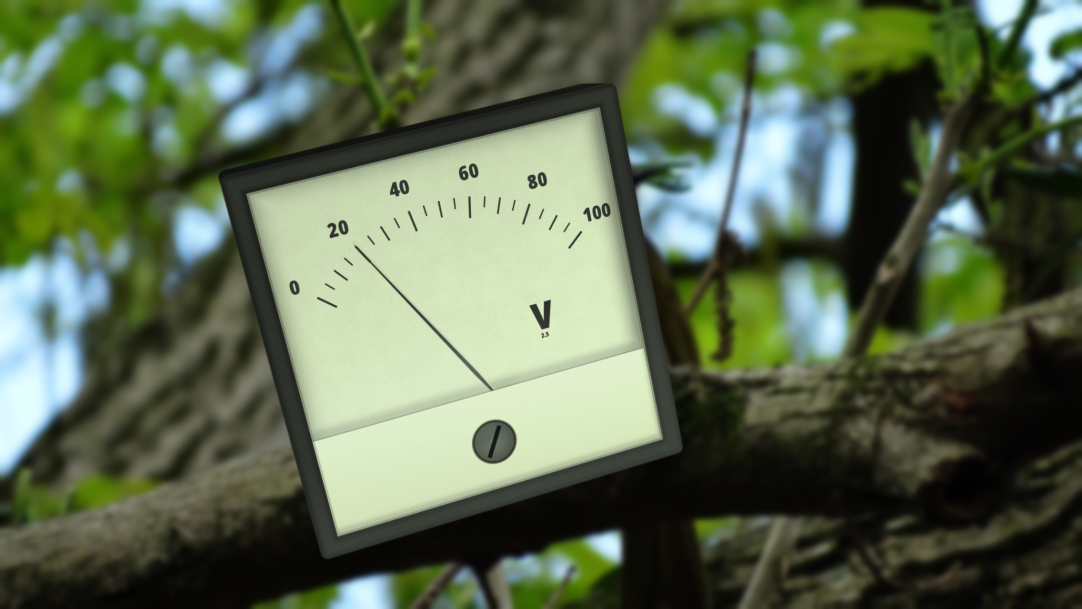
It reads **20** V
